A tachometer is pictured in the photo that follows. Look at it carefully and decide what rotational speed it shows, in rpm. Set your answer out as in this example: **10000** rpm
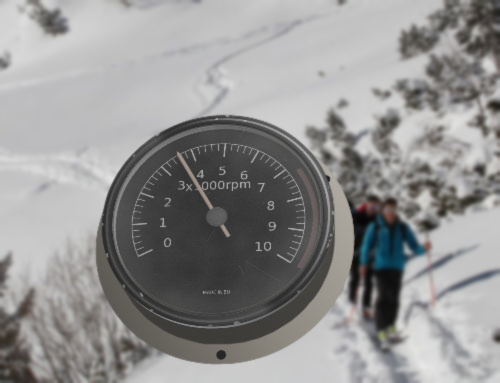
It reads **3600** rpm
